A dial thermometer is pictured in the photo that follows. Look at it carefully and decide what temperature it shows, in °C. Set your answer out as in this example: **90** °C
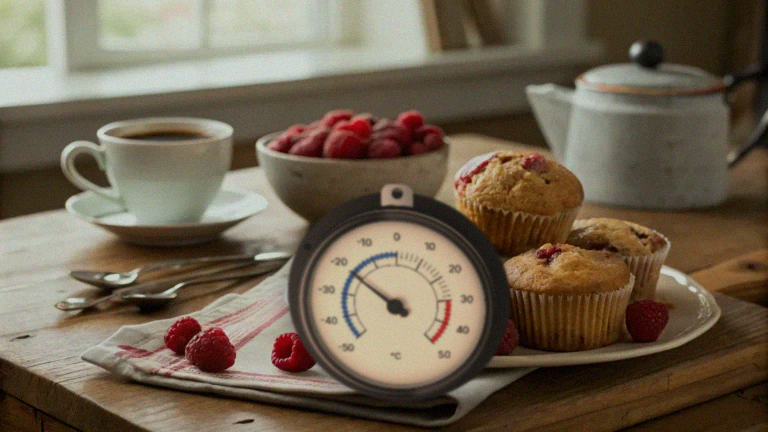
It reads **-20** °C
